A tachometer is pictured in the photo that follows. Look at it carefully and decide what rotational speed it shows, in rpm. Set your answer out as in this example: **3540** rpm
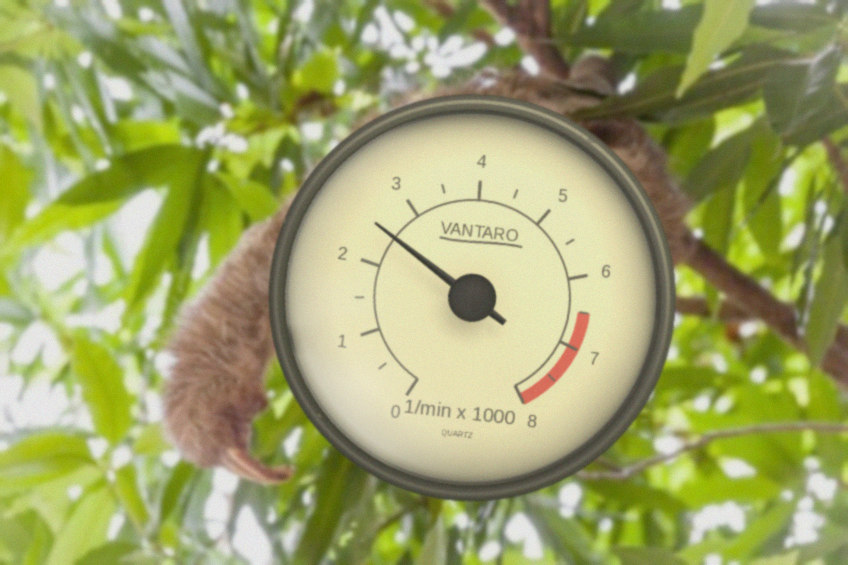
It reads **2500** rpm
